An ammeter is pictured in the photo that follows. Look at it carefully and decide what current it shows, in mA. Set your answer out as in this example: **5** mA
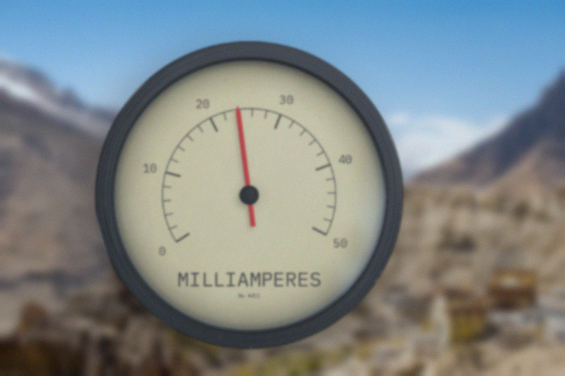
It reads **24** mA
